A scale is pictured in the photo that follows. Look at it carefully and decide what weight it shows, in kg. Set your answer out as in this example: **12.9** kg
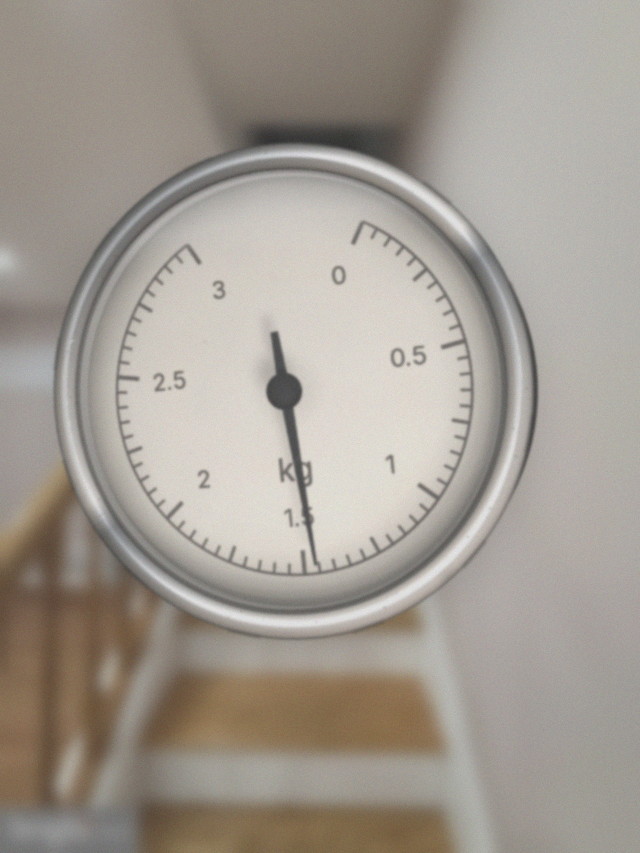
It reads **1.45** kg
